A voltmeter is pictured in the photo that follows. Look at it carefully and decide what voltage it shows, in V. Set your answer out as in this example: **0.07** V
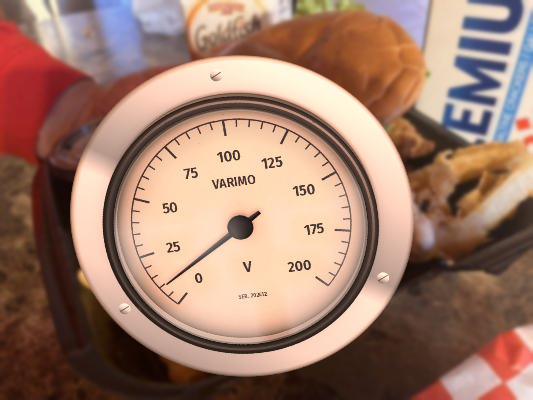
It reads **10** V
